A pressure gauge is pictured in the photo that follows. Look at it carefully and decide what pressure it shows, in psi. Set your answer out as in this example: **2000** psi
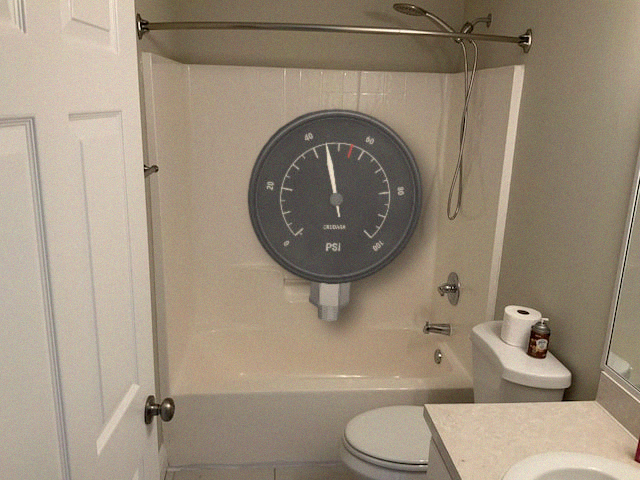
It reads **45** psi
